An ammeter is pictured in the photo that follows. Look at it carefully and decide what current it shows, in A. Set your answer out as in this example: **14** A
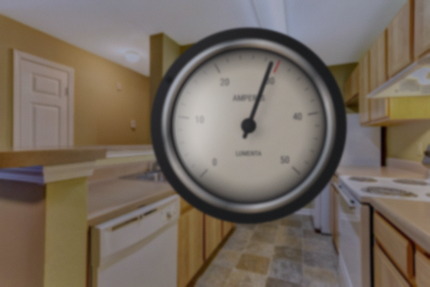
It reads **29** A
